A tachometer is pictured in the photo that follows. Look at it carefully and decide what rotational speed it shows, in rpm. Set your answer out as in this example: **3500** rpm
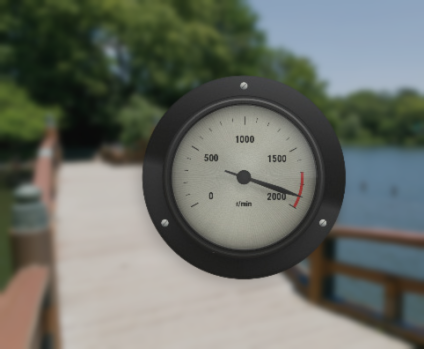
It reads **1900** rpm
